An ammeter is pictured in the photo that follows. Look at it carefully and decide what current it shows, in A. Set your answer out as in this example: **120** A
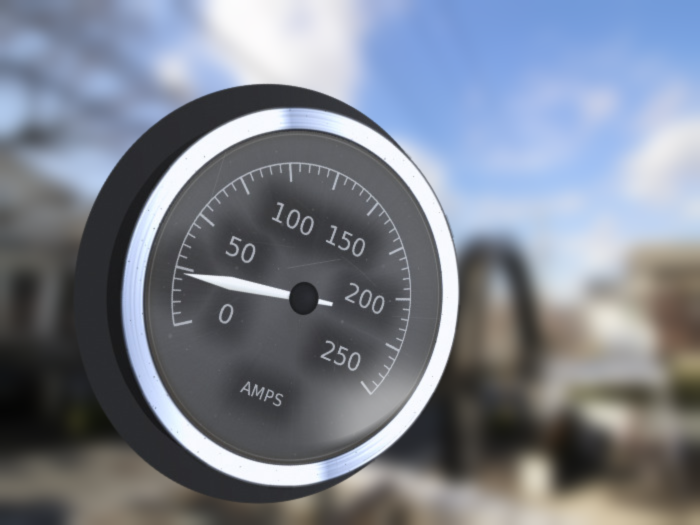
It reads **22.5** A
